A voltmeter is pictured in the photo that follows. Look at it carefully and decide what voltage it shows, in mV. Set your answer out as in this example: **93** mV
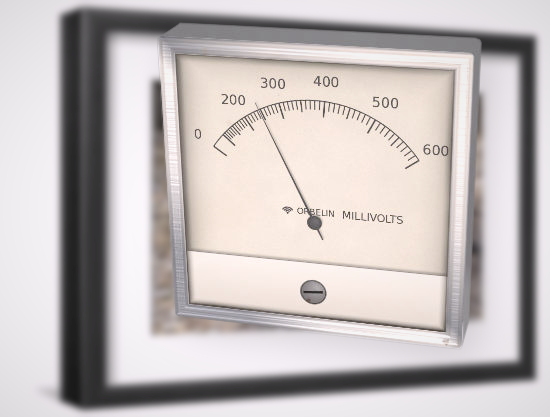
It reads **250** mV
